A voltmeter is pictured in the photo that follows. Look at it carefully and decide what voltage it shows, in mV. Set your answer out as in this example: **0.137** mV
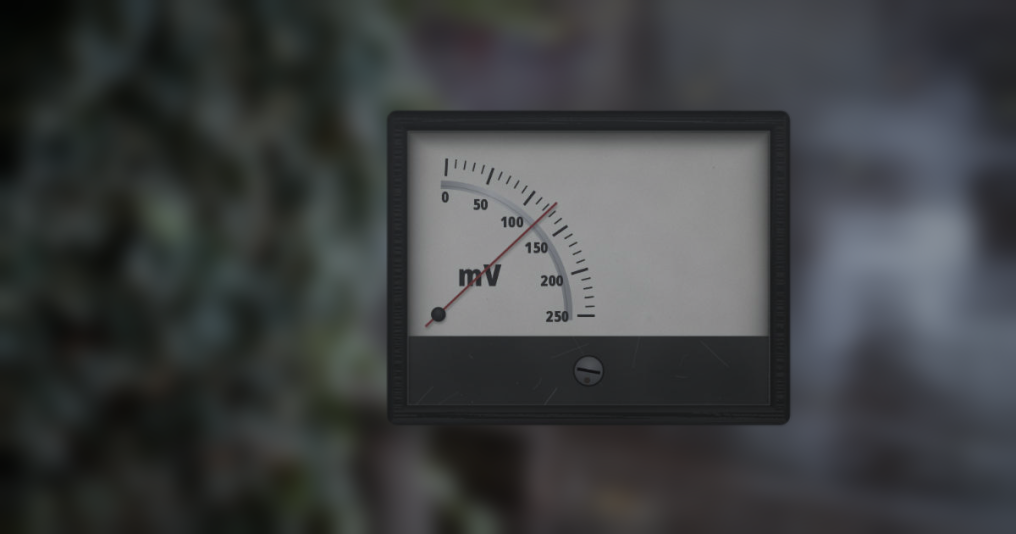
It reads **125** mV
